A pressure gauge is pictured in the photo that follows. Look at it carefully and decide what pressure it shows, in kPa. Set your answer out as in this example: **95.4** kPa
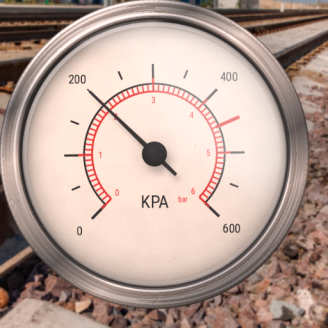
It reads **200** kPa
